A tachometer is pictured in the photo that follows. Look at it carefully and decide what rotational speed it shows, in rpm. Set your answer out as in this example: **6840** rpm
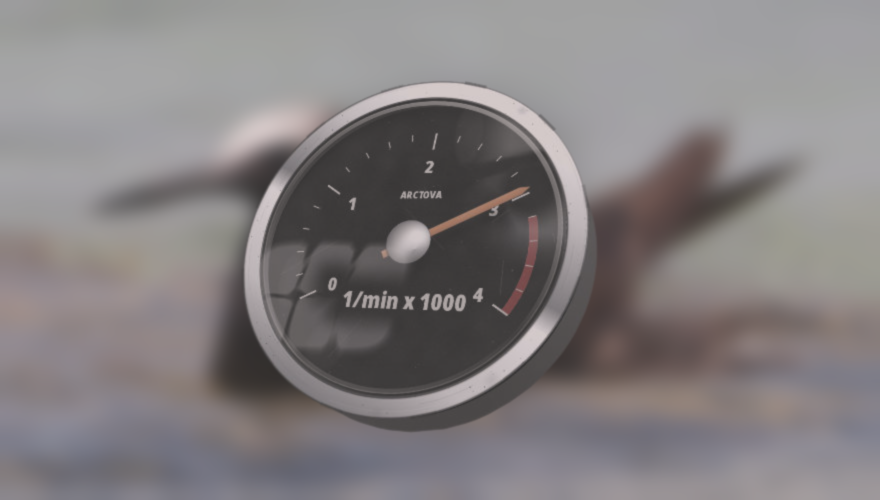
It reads **3000** rpm
